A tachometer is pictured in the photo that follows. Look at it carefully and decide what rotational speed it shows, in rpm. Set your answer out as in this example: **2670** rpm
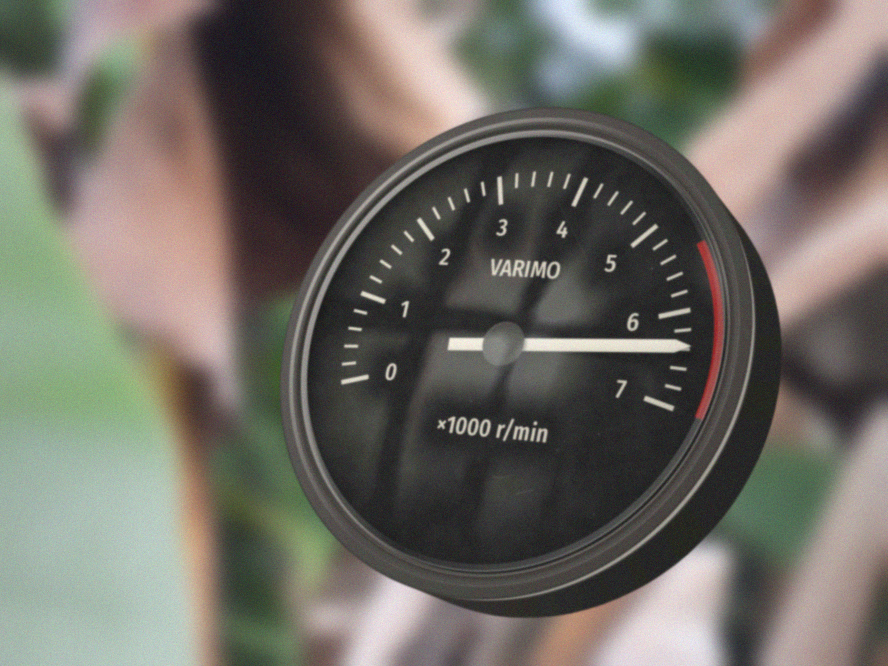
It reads **6400** rpm
